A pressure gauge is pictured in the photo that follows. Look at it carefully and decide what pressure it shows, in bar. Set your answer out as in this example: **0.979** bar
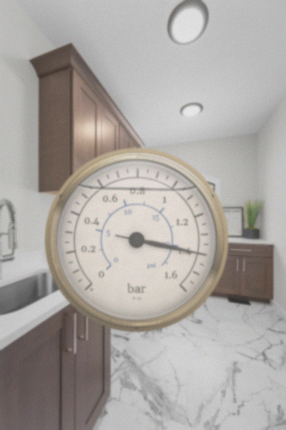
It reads **1.4** bar
